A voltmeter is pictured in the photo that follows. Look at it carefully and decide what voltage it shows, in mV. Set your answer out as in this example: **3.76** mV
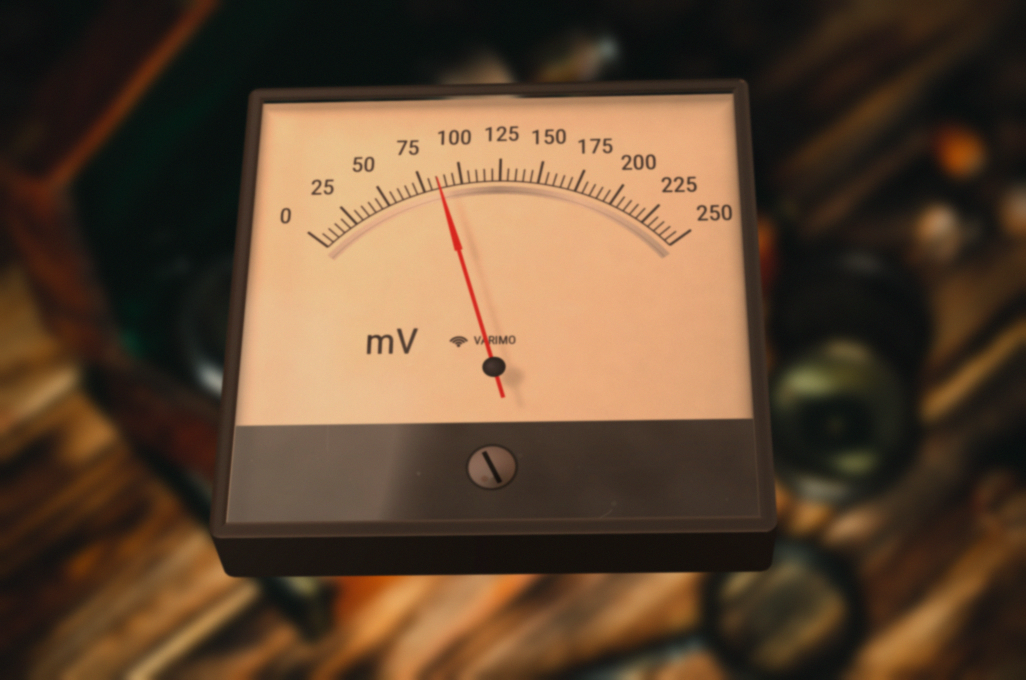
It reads **85** mV
